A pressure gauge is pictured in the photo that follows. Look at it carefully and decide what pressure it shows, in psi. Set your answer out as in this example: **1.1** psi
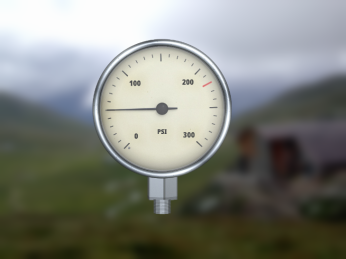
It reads **50** psi
